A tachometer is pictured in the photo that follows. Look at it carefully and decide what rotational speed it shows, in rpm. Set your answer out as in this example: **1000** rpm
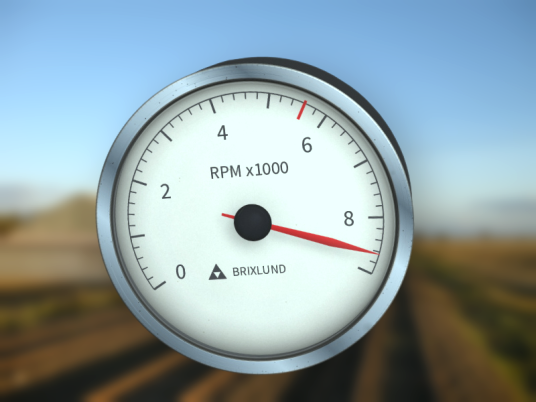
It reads **8600** rpm
